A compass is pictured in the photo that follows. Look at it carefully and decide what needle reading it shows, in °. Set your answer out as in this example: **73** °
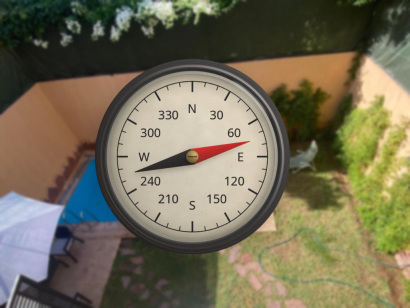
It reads **75** °
